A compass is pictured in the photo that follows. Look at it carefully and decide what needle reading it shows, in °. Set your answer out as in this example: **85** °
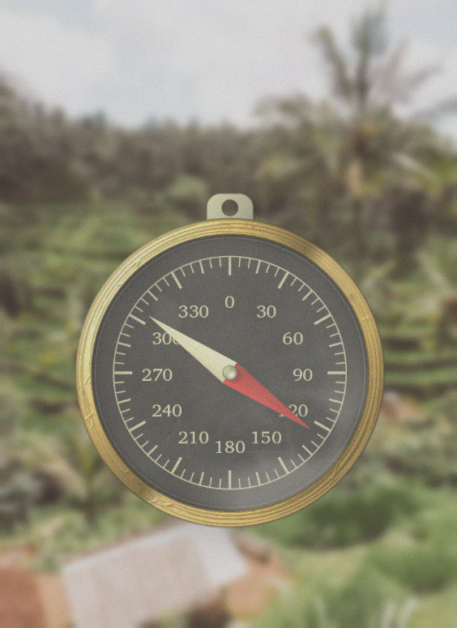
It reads **125** °
